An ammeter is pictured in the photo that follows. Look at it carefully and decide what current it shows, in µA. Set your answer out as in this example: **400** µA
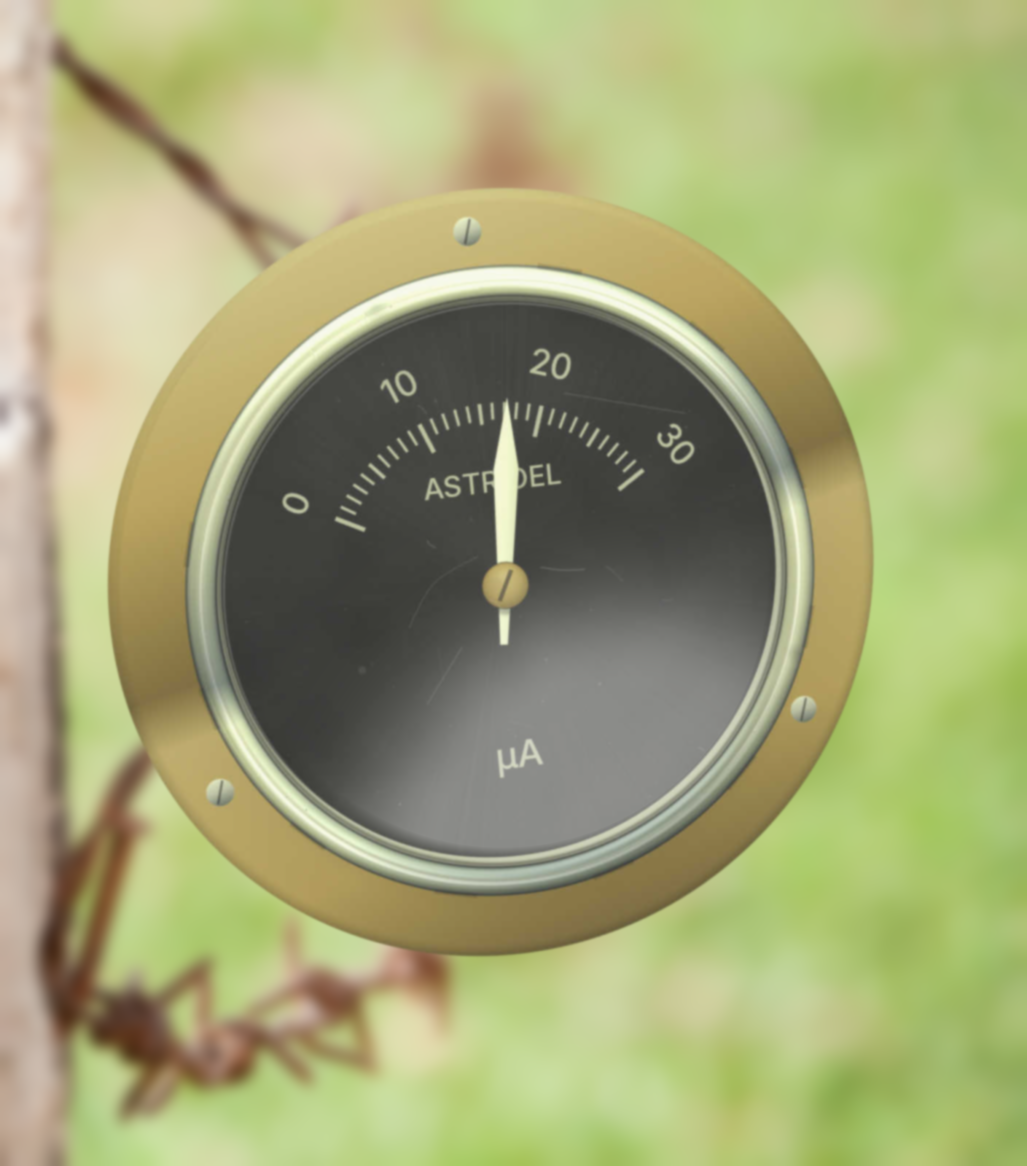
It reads **17** µA
